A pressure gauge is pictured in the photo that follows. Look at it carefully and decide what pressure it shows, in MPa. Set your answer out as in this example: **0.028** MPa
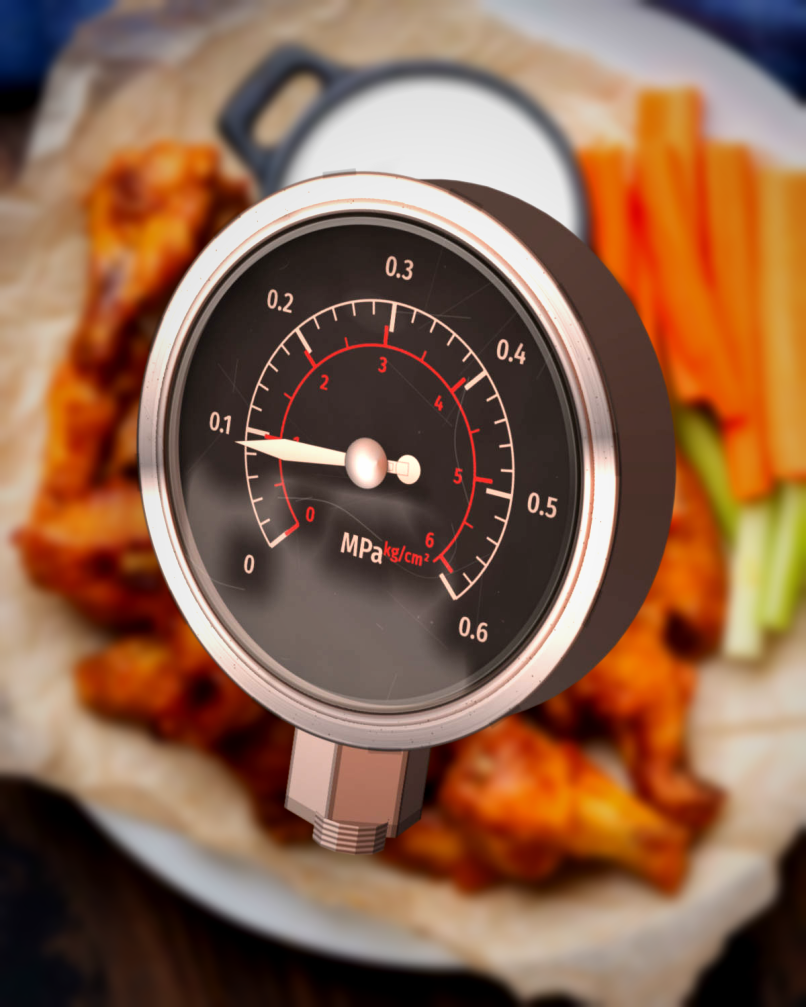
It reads **0.09** MPa
